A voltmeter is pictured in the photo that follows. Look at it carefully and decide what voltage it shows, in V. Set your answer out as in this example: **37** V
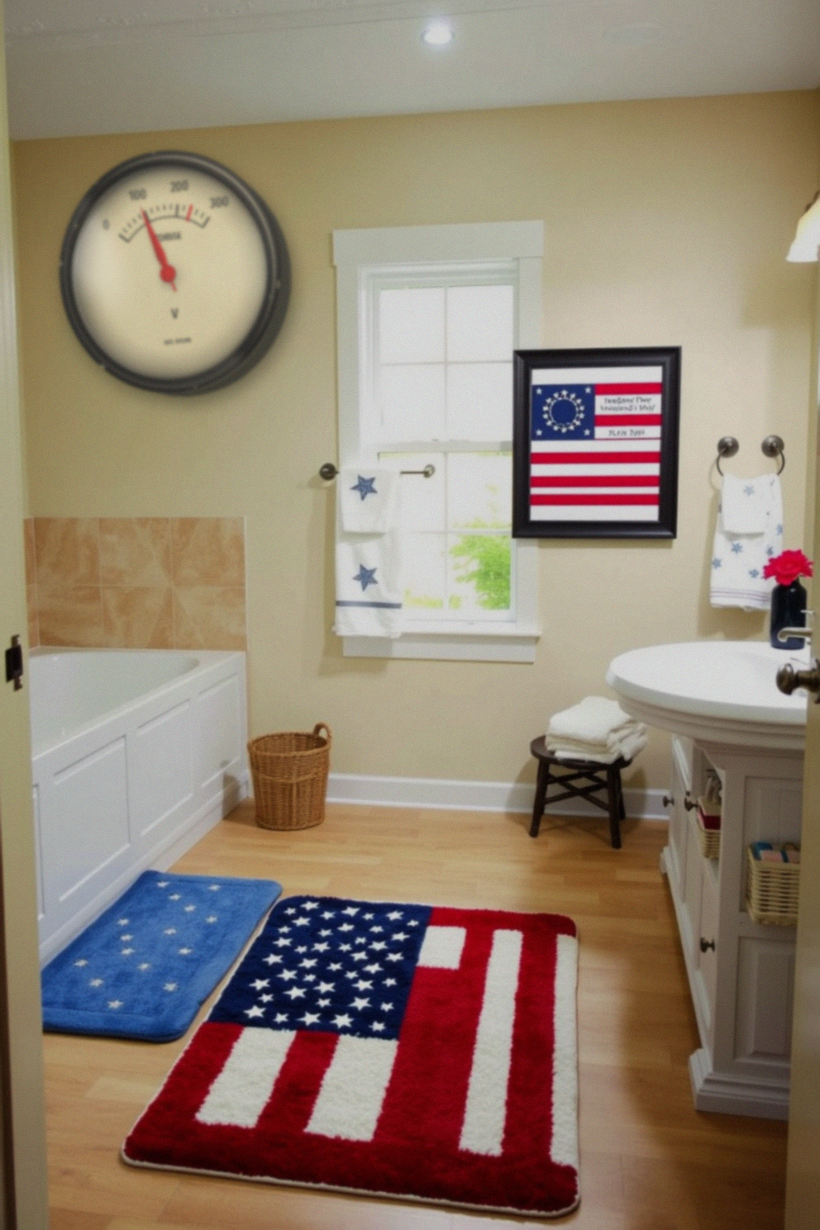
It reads **100** V
